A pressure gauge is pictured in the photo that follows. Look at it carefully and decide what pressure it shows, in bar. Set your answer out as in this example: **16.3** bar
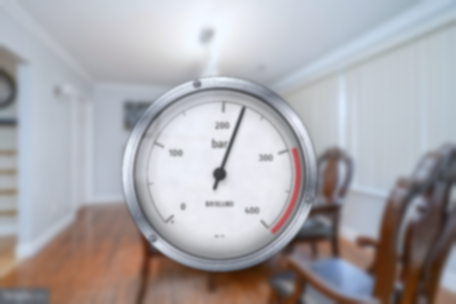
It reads **225** bar
